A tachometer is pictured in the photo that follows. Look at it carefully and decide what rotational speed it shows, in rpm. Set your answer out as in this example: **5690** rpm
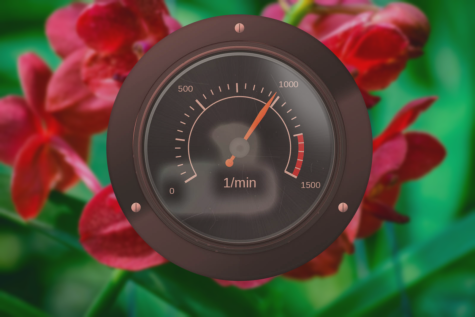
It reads **975** rpm
